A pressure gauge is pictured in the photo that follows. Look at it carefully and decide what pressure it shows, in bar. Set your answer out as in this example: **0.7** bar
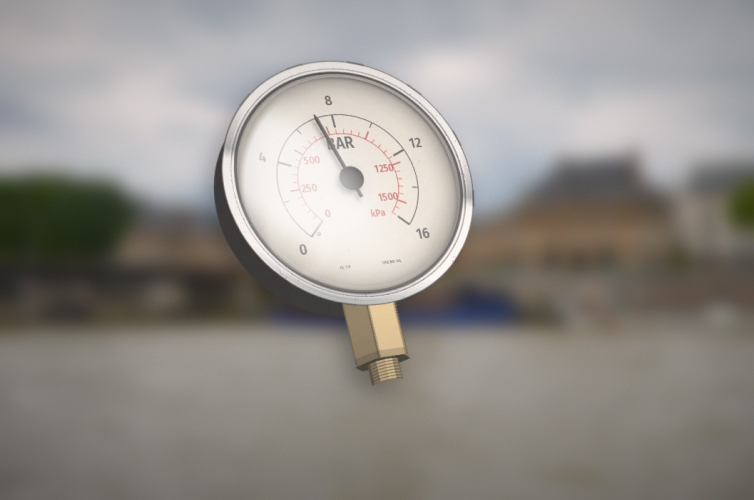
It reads **7** bar
